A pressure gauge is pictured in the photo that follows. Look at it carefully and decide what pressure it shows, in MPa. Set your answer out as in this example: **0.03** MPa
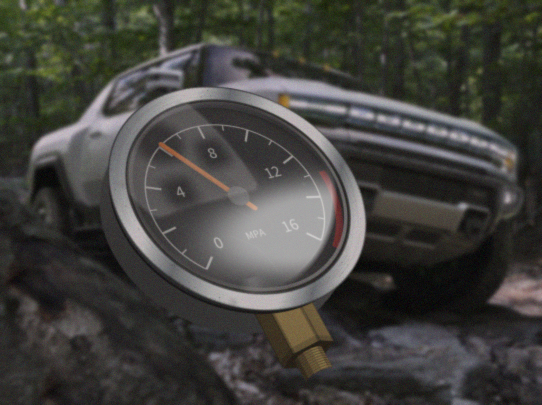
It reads **6** MPa
